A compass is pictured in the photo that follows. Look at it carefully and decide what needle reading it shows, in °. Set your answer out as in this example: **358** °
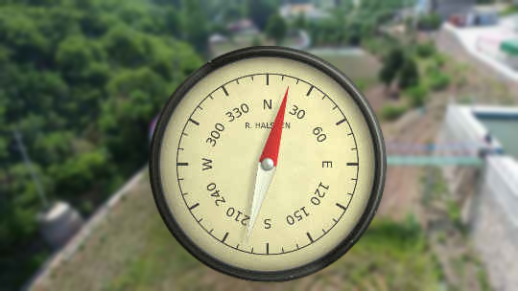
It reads **15** °
